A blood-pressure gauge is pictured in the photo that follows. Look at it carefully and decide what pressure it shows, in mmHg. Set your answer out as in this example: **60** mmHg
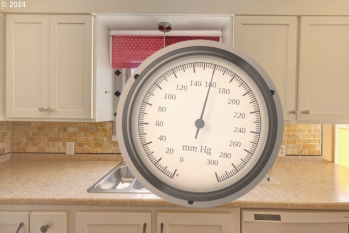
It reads **160** mmHg
